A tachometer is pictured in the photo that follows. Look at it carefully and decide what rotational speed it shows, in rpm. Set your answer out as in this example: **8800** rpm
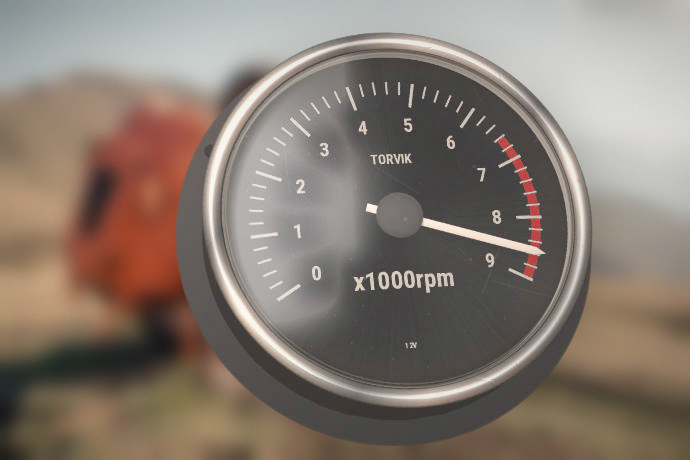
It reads **8600** rpm
